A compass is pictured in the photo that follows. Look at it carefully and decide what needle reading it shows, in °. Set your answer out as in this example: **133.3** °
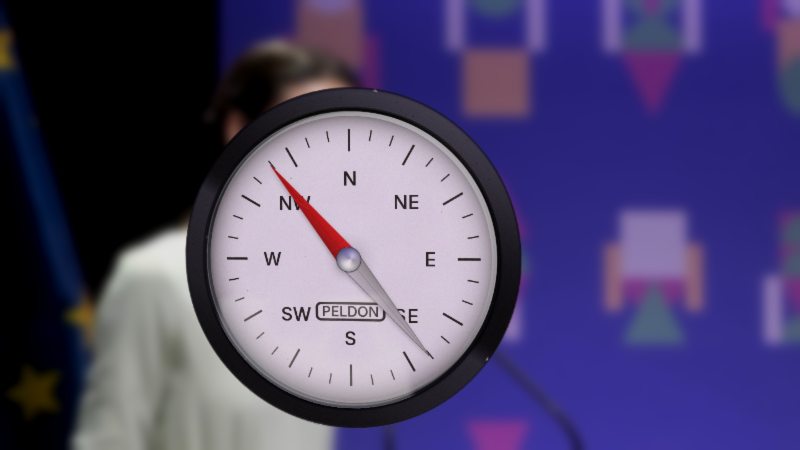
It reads **320** °
